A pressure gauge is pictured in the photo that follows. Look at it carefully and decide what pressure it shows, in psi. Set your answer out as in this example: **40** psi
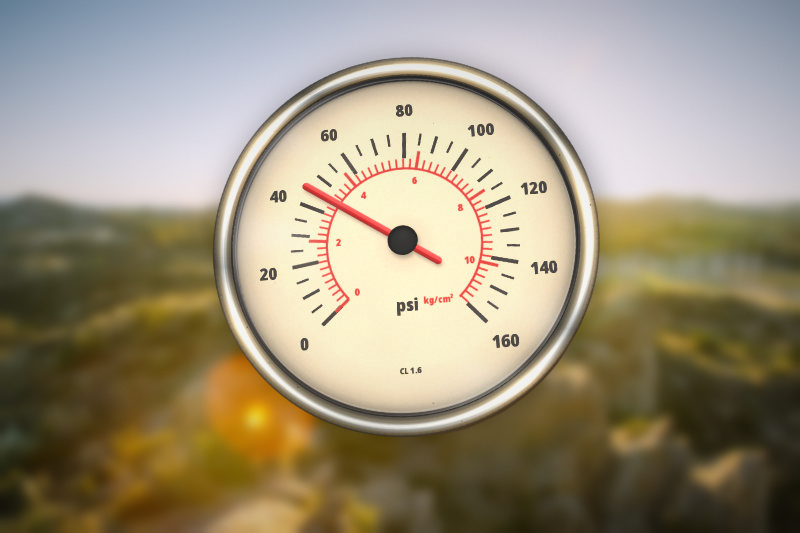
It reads **45** psi
